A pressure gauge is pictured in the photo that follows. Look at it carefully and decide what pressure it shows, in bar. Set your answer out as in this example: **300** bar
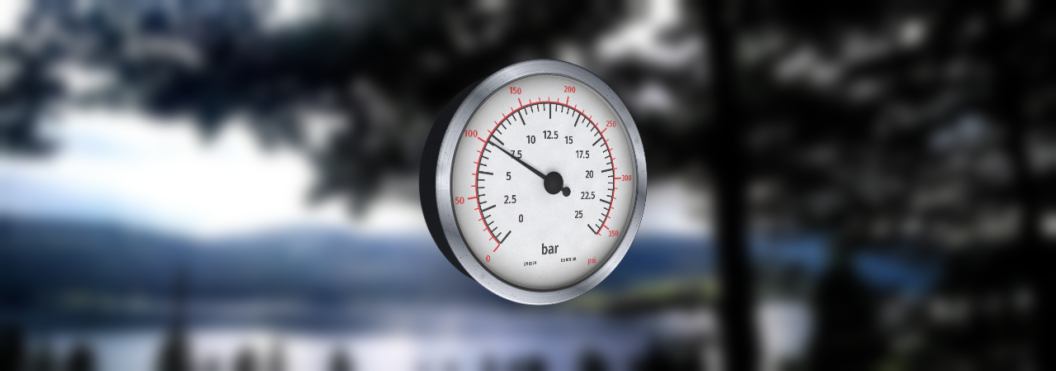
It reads **7** bar
